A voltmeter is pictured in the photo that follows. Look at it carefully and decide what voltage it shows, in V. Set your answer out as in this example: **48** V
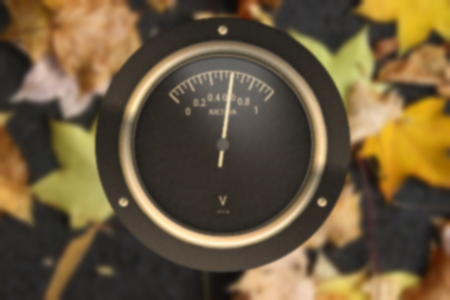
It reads **0.6** V
